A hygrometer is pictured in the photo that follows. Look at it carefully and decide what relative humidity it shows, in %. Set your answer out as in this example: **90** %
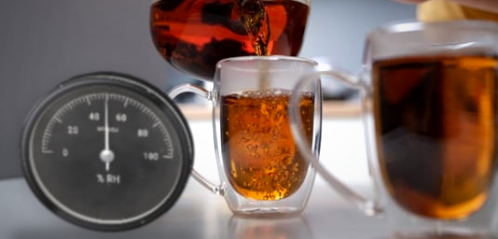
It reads **50** %
